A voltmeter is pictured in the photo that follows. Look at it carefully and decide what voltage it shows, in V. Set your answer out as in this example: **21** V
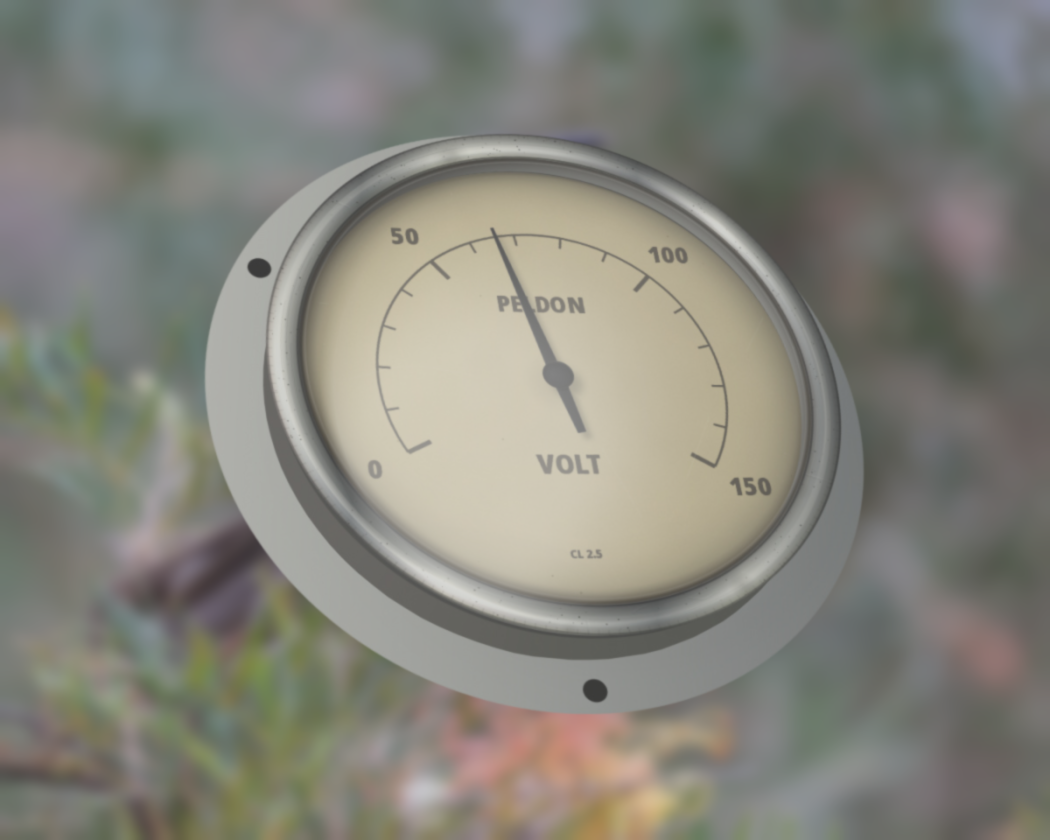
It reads **65** V
